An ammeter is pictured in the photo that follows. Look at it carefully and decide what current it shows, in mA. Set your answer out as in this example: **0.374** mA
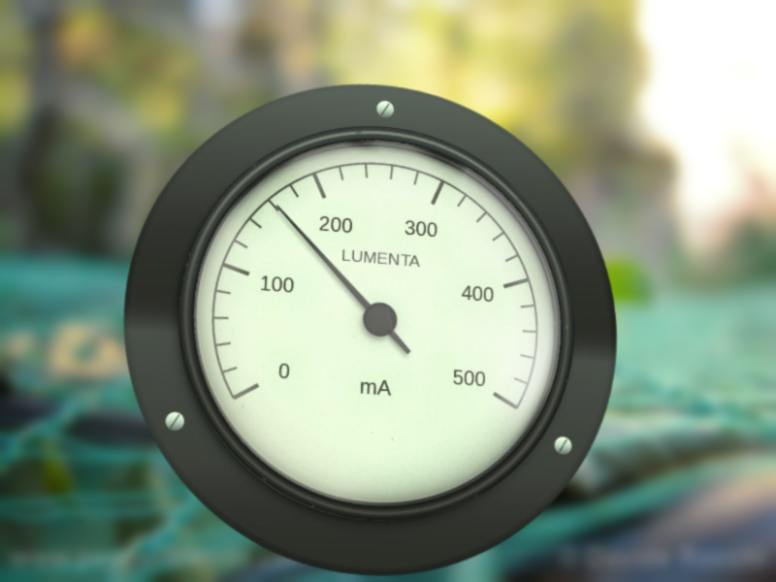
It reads **160** mA
